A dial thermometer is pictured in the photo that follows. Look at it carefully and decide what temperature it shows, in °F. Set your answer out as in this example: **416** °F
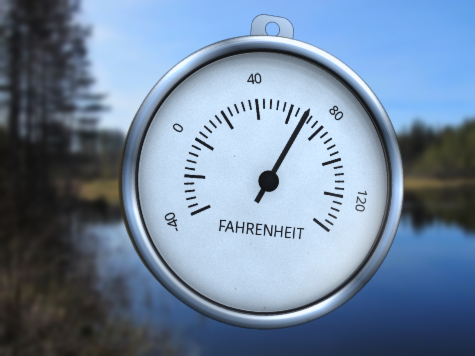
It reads **68** °F
